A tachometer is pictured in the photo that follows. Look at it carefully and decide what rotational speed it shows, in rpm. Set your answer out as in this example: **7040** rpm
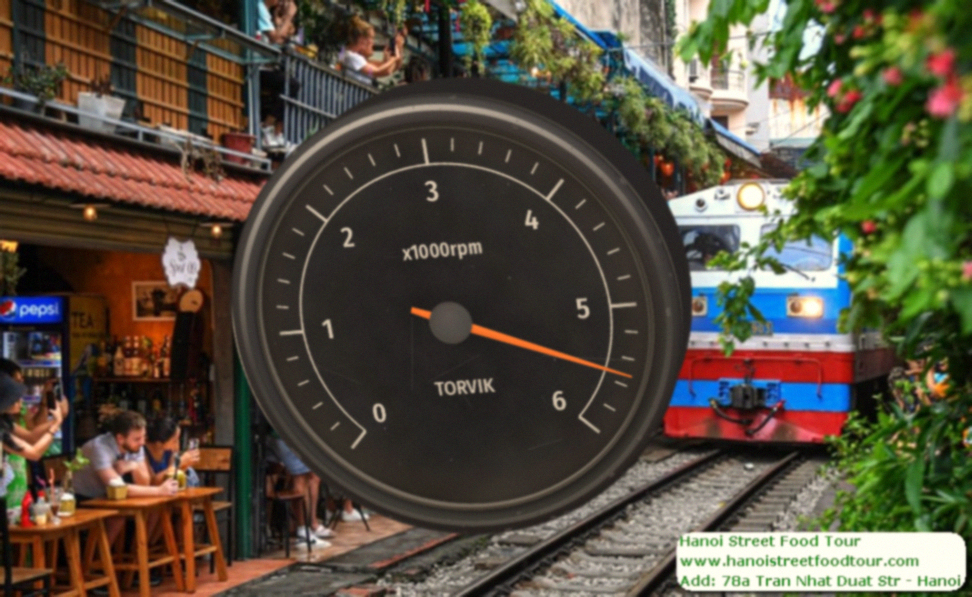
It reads **5500** rpm
